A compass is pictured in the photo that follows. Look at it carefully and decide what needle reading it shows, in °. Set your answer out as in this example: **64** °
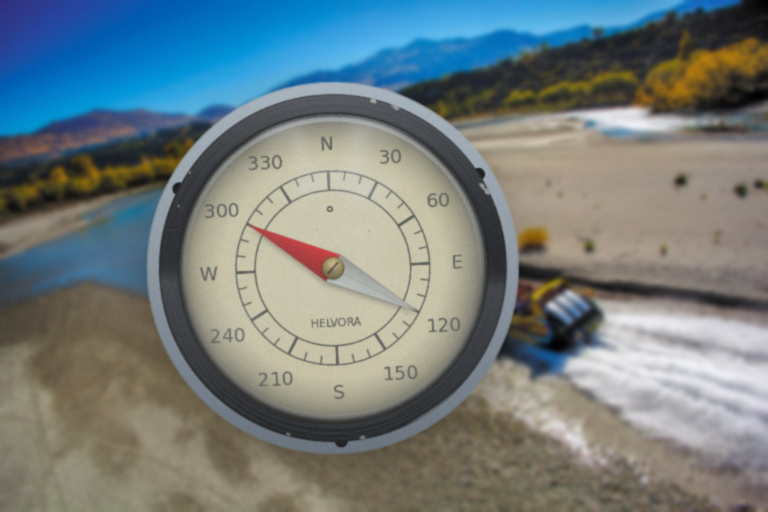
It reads **300** °
